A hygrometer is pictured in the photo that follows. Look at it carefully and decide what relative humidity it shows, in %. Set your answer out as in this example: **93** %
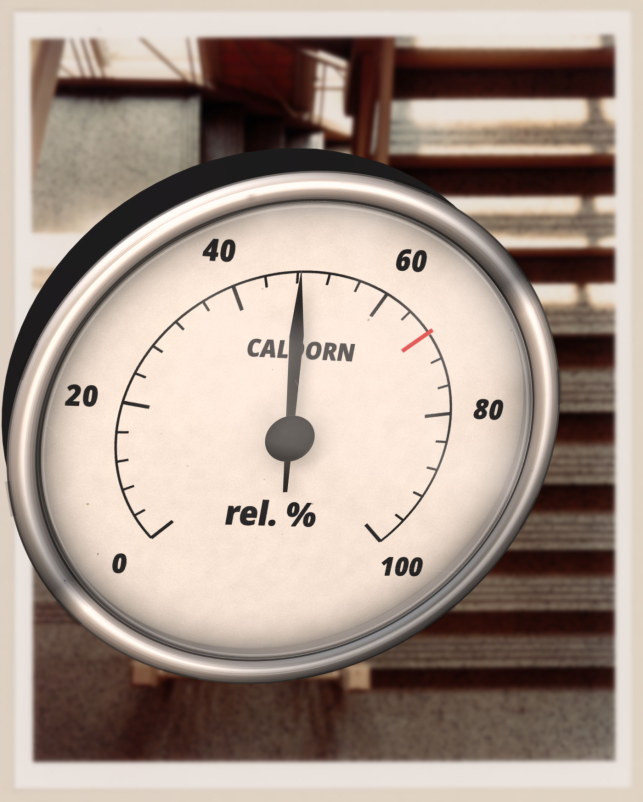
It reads **48** %
